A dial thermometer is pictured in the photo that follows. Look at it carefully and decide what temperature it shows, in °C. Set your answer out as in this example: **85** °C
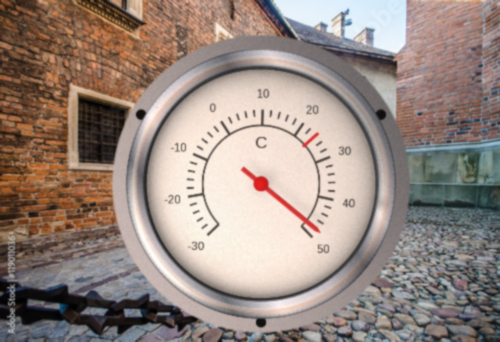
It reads **48** °C
